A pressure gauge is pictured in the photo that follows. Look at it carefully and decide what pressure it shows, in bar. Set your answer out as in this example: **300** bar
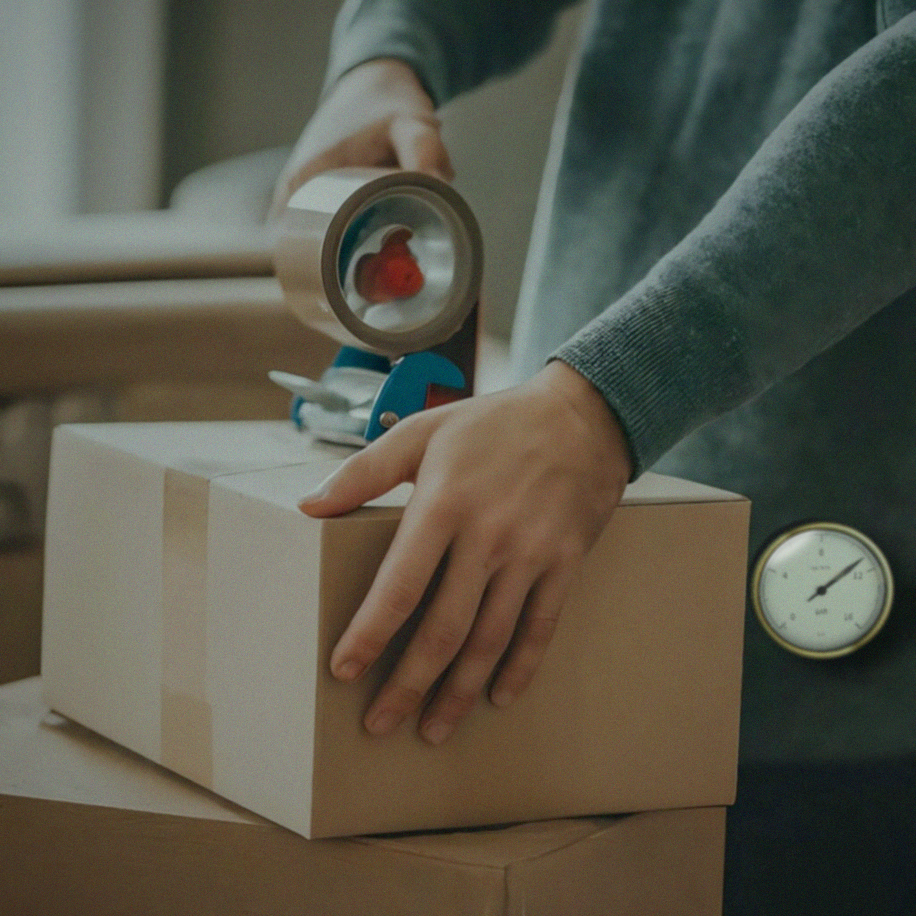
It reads **11** bar
